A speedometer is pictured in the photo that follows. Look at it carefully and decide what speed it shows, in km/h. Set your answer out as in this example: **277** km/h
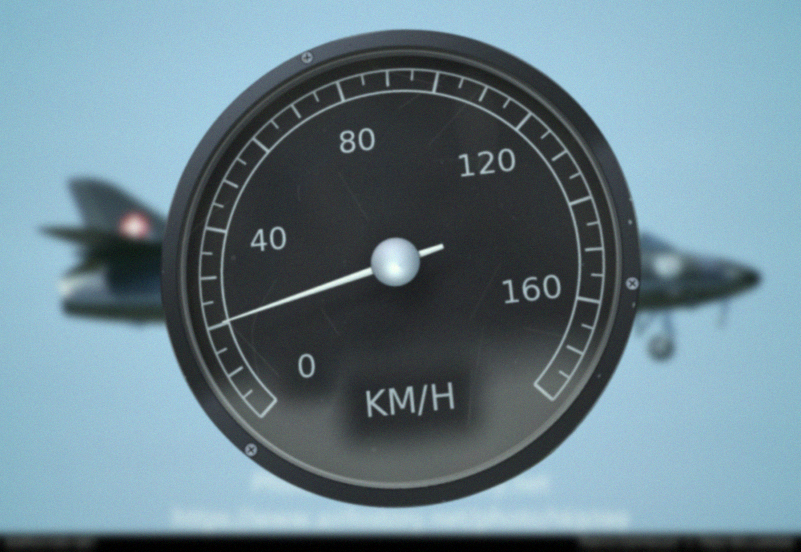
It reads **20** km/h
